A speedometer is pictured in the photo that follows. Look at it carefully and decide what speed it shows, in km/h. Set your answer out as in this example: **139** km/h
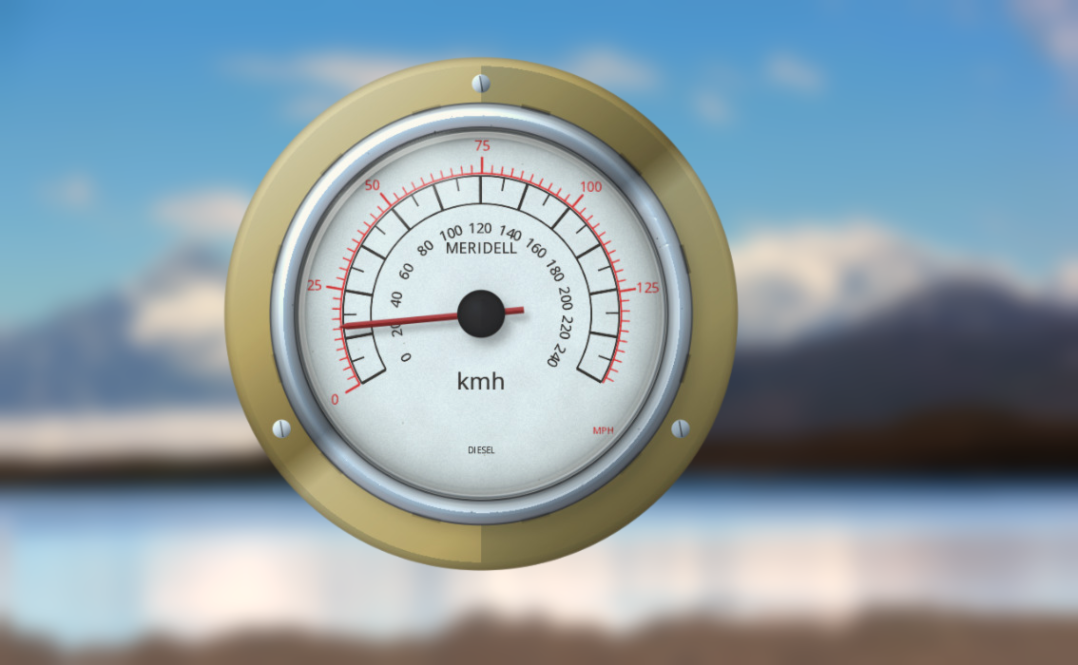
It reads **25** km/h
